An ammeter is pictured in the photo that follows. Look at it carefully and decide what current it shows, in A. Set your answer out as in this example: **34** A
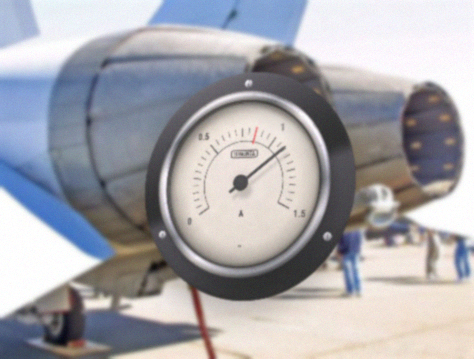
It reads **1.1** A
